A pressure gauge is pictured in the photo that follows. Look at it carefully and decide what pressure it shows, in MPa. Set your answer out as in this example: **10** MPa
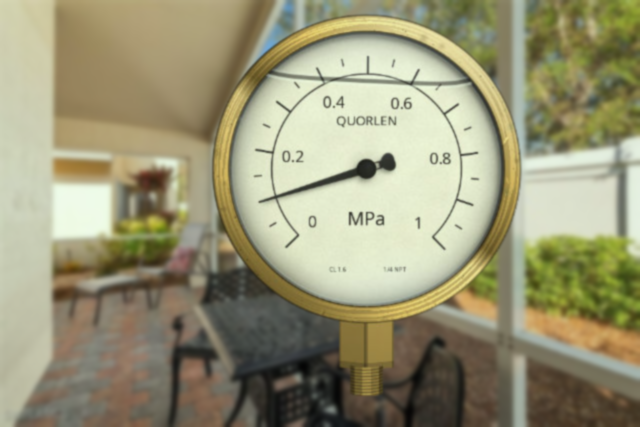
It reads **0.1** MPa
